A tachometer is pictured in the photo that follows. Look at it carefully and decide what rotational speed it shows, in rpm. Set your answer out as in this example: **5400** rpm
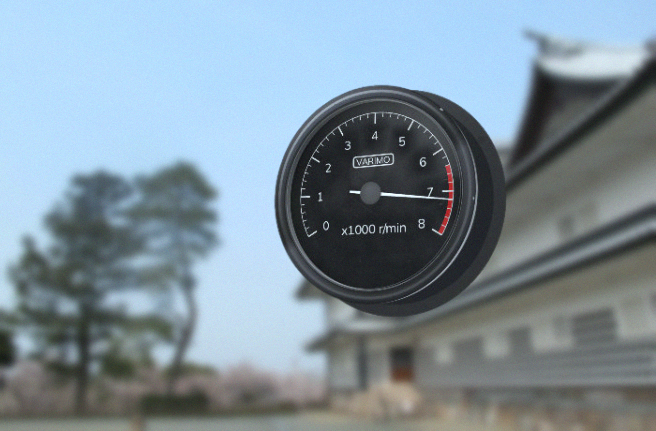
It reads **7200** rpm
